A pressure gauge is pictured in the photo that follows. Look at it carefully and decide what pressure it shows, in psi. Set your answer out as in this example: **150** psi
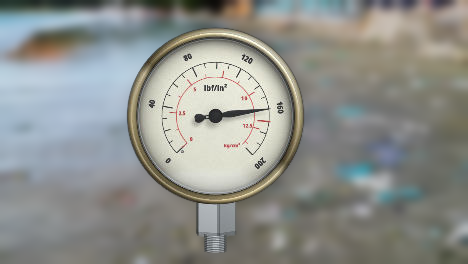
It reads **160** psi
